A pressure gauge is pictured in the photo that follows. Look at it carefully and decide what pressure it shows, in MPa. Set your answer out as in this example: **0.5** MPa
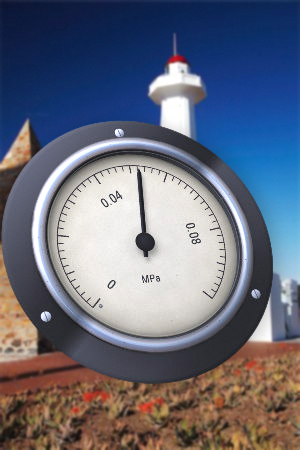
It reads **0.052** MPa
